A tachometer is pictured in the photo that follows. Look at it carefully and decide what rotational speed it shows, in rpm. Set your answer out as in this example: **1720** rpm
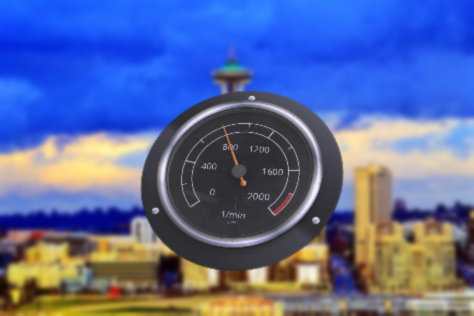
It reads **800** rpm
